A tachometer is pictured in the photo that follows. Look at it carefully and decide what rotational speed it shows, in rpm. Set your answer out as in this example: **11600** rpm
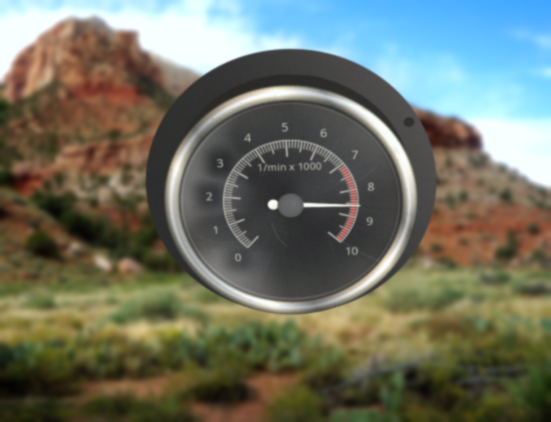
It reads **8500** rpm
